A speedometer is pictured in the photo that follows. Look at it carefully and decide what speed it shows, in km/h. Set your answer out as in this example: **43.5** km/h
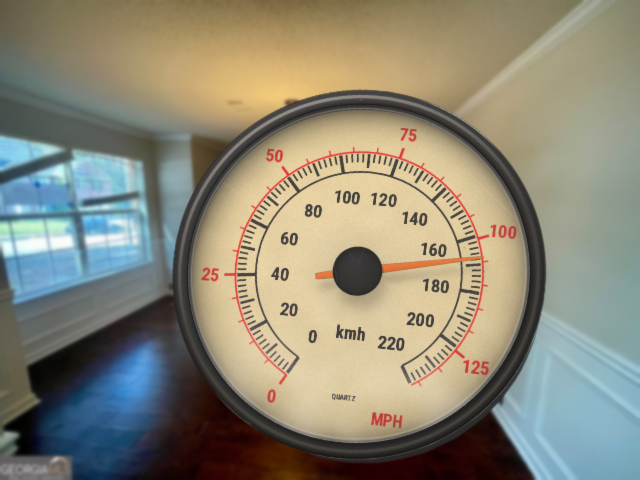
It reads **168** km/h
